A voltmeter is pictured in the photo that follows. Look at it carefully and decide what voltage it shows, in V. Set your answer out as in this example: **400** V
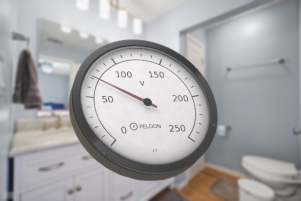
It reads **70** V
